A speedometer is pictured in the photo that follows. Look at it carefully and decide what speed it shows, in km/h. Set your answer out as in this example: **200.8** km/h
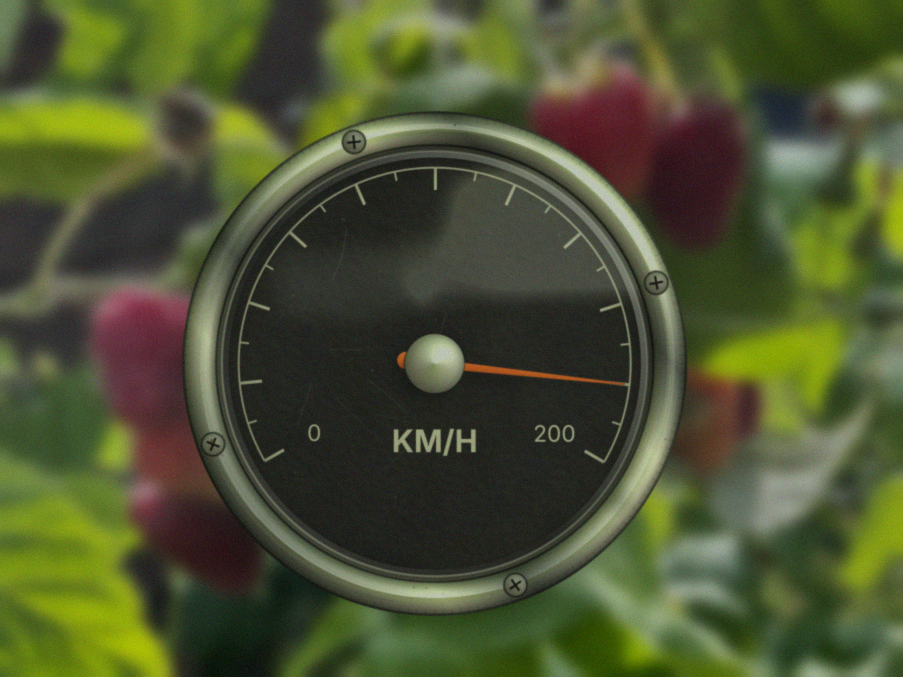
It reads **180** km/h
